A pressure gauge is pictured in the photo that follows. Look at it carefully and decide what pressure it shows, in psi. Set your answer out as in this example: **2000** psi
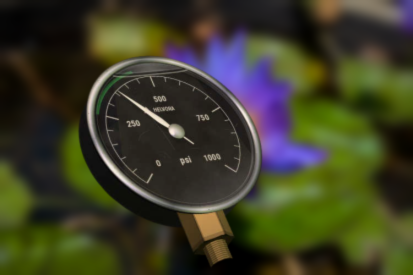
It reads **350** psi
